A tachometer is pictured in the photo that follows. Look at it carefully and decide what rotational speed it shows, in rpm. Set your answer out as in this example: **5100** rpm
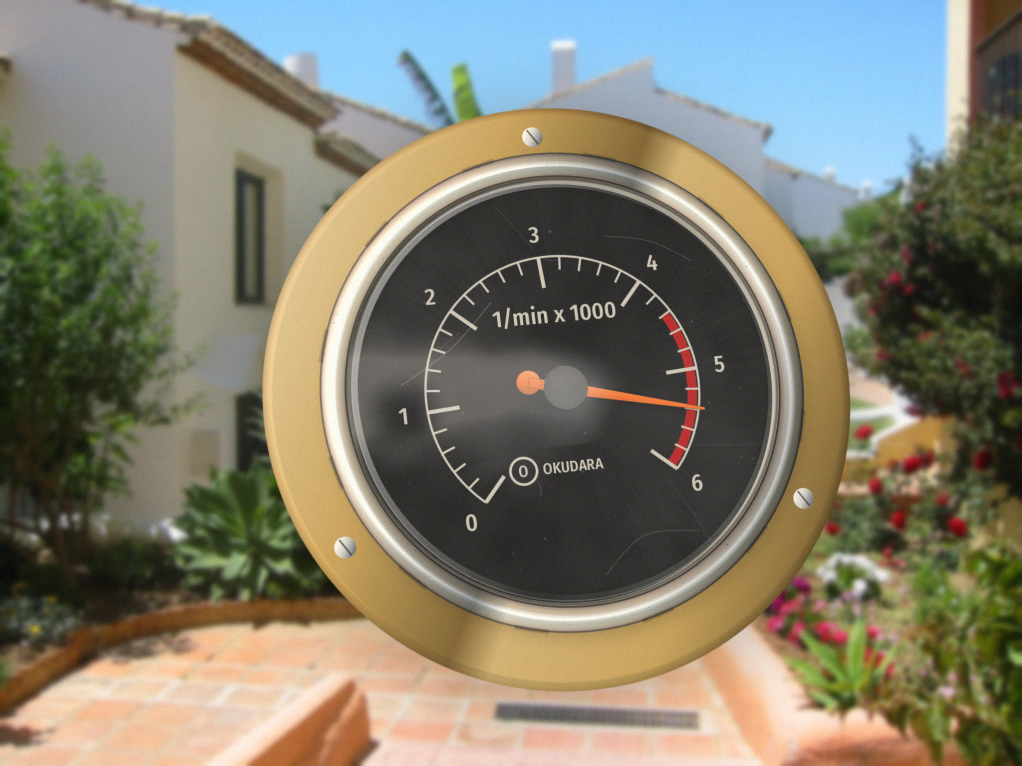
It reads **5400** rpm
